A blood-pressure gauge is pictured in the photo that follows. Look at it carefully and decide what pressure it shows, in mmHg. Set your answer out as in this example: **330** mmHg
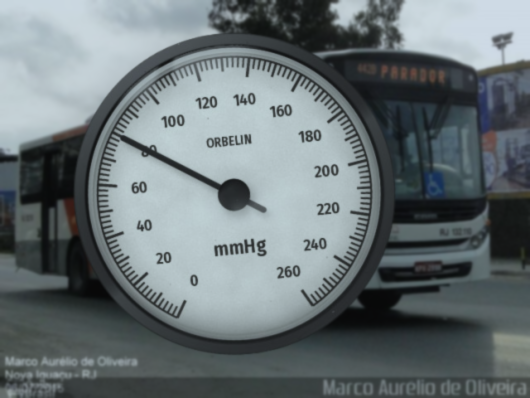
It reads **80** mmHg
